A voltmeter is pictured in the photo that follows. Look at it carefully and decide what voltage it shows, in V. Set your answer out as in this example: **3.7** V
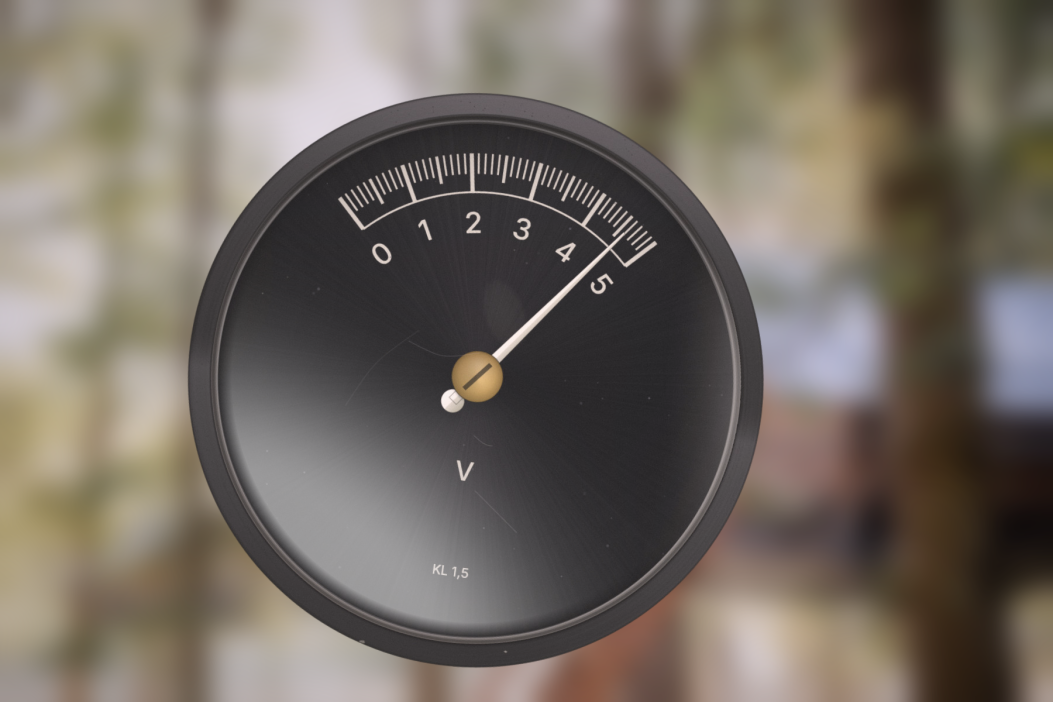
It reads **4.6** V
